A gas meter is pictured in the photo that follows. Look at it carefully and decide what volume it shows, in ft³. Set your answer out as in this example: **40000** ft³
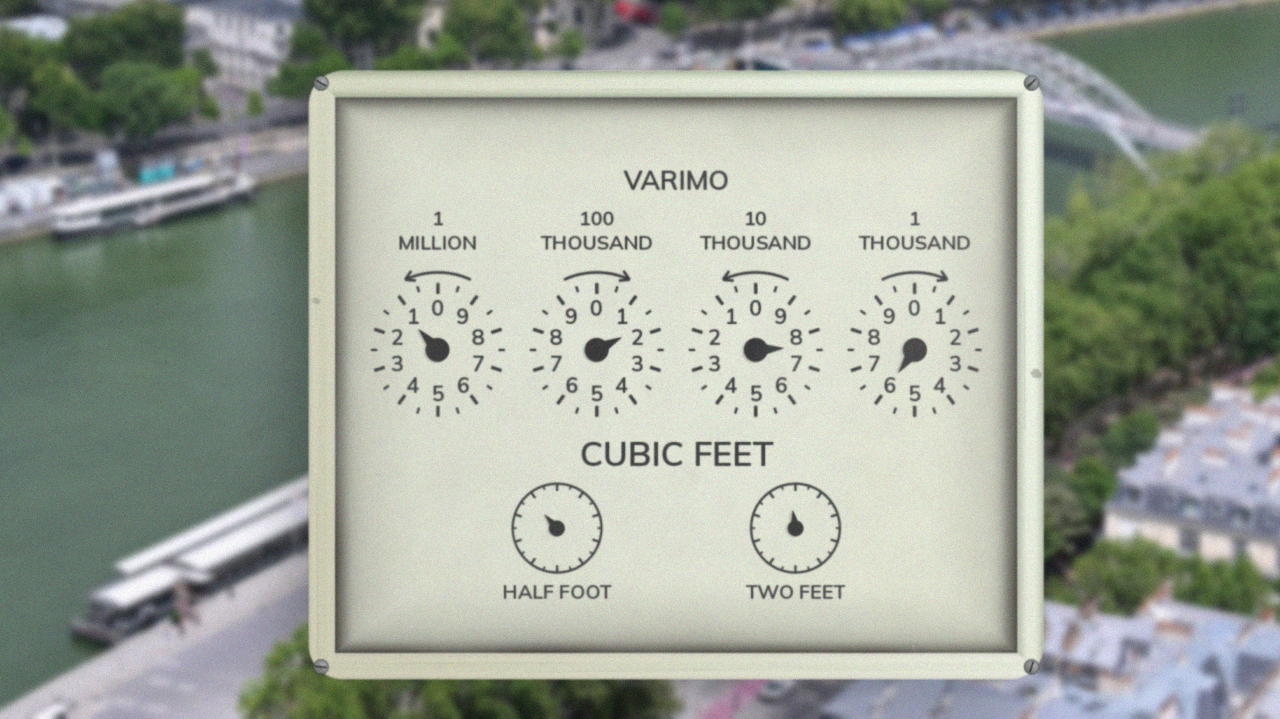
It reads **117600** ft³
